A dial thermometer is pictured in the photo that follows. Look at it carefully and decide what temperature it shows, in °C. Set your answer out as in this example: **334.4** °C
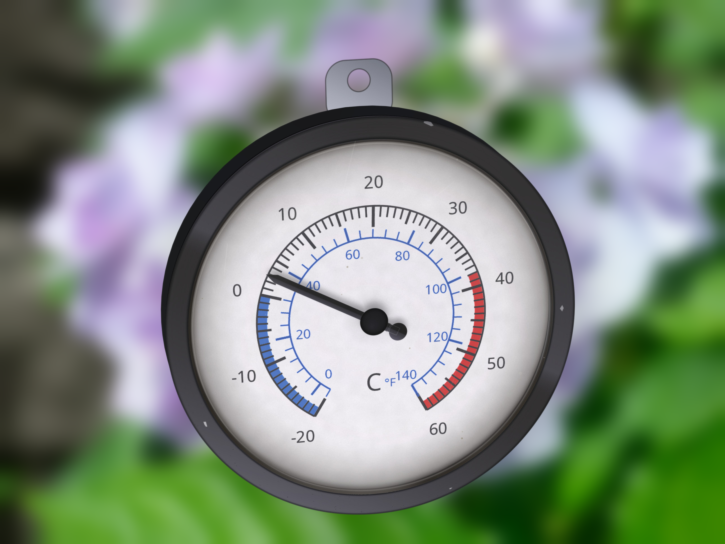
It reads **3** °C
